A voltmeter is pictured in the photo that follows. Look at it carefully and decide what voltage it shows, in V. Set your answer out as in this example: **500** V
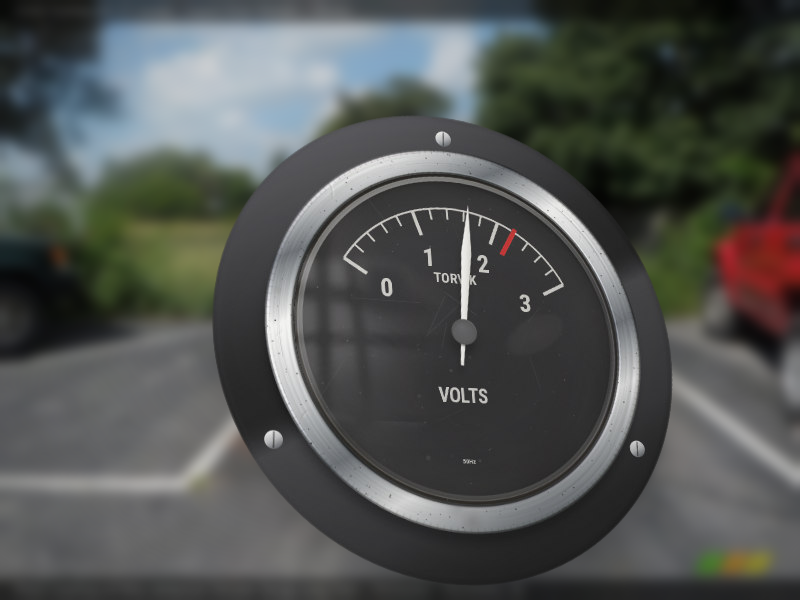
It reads **1.6** V
